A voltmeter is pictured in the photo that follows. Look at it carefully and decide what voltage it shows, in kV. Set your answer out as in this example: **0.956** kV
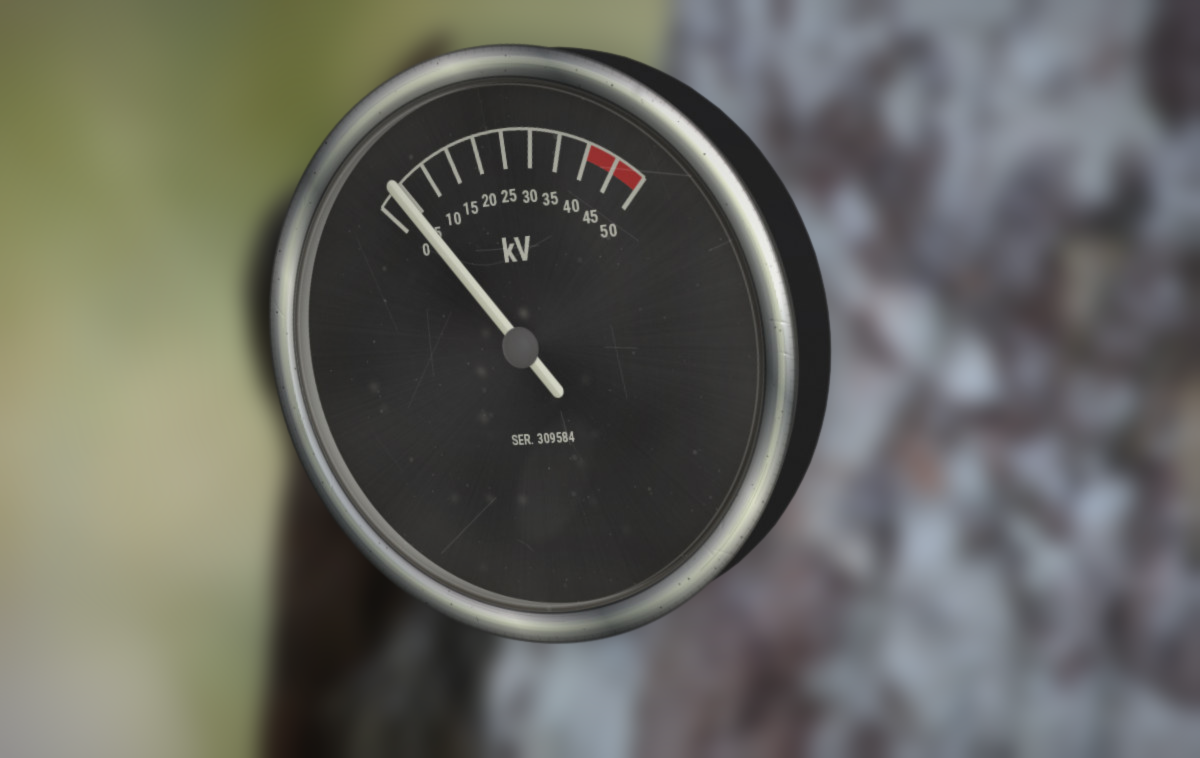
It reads **5** kV
